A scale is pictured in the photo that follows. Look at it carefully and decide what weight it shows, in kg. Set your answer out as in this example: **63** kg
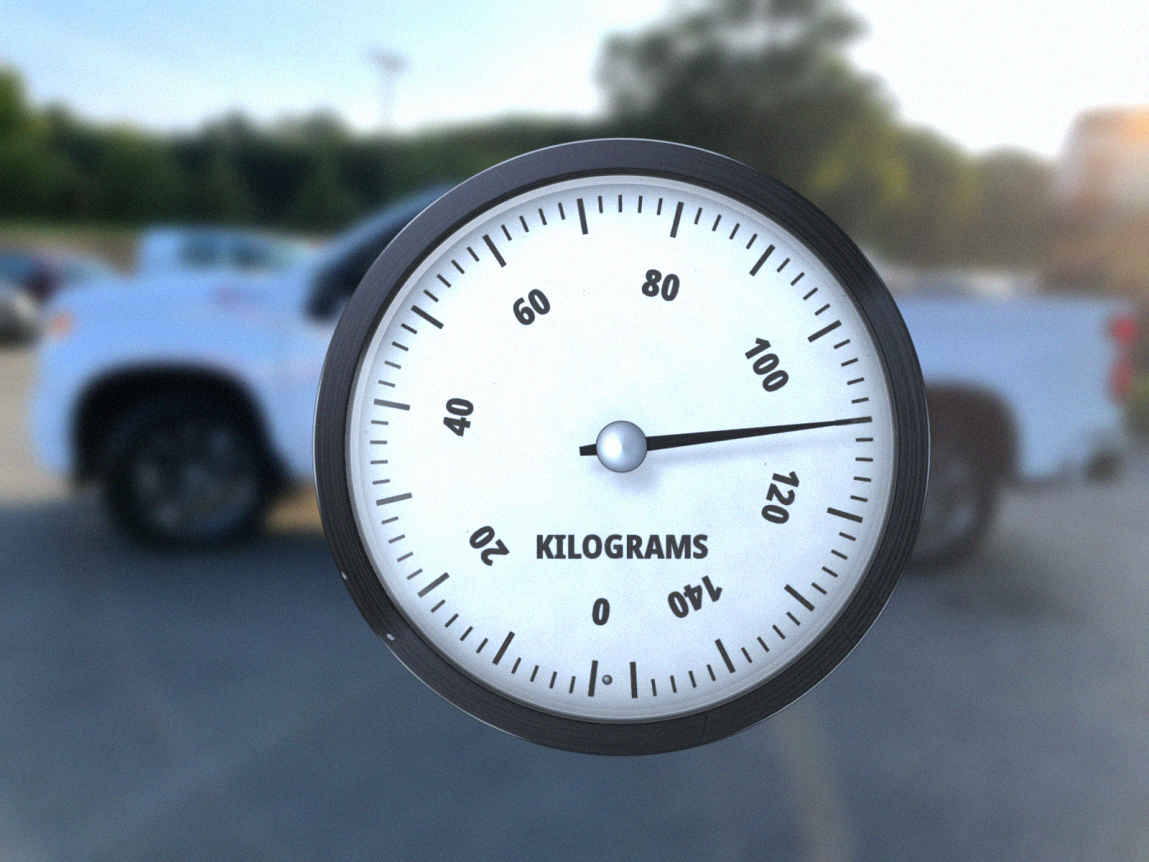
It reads **110** kg
